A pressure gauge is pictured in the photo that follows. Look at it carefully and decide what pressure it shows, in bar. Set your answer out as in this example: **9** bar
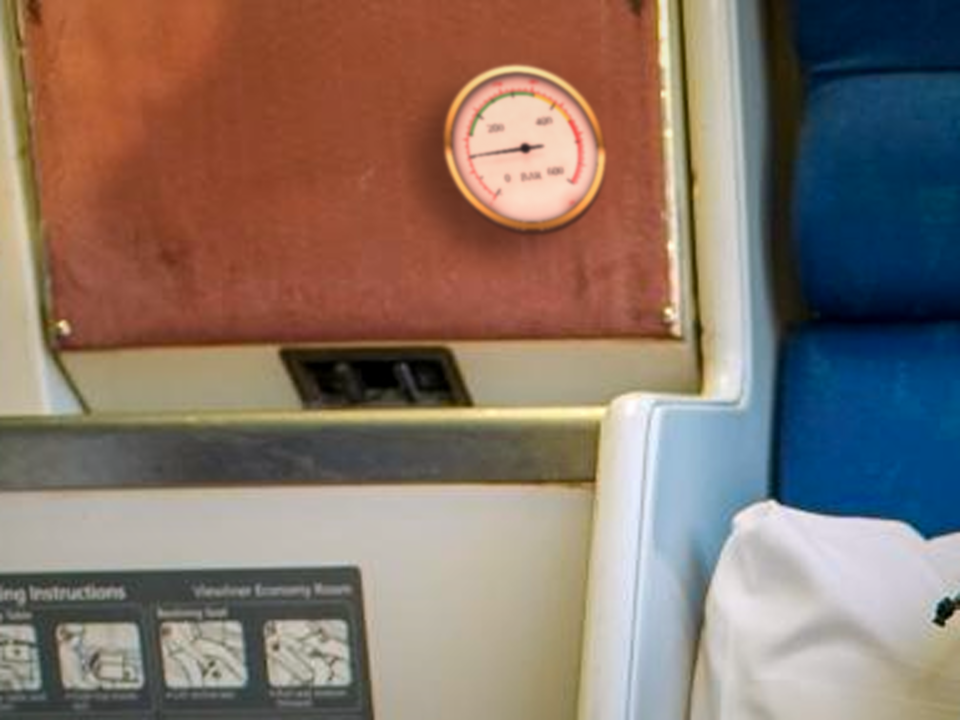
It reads **100** bar
